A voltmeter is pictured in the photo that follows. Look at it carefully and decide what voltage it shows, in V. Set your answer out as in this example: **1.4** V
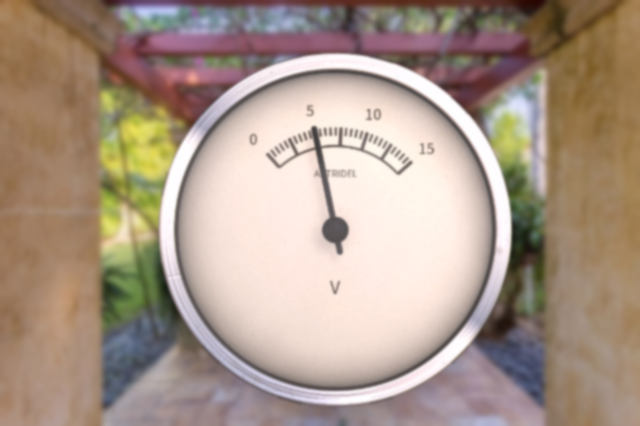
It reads **5** V
